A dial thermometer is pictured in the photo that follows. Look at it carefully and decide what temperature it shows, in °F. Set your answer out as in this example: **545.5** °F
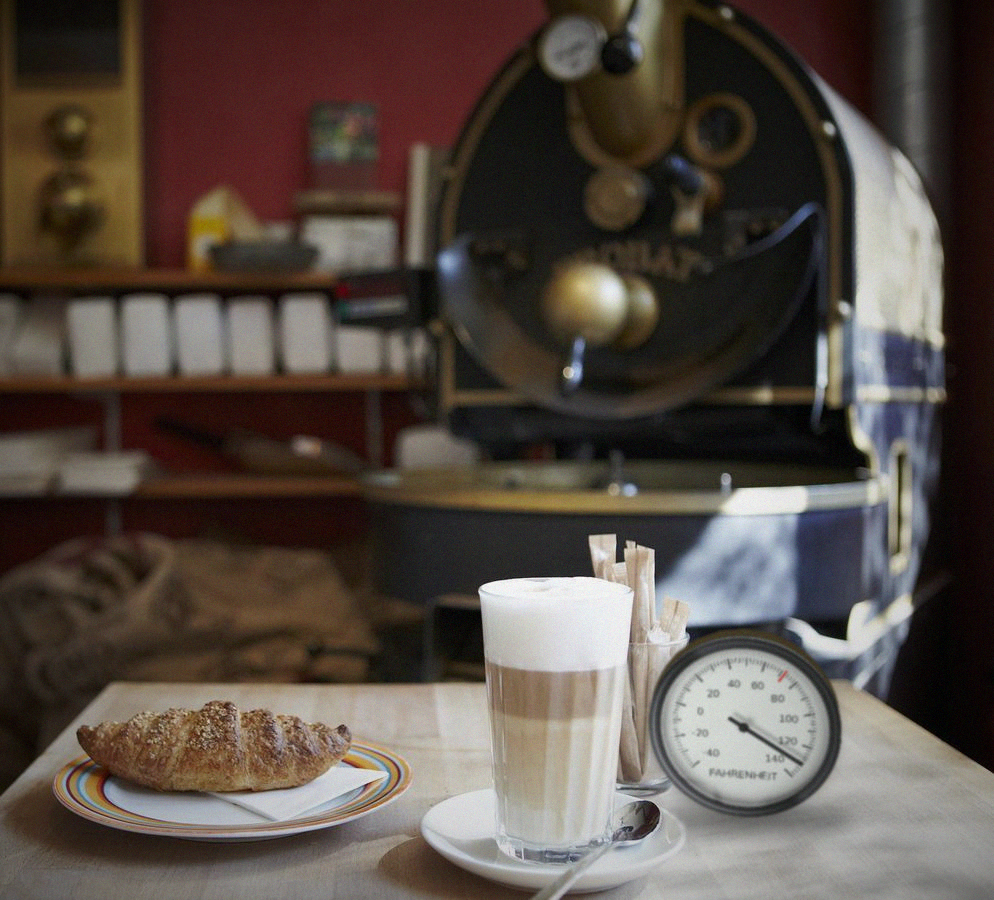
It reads **130** °F
